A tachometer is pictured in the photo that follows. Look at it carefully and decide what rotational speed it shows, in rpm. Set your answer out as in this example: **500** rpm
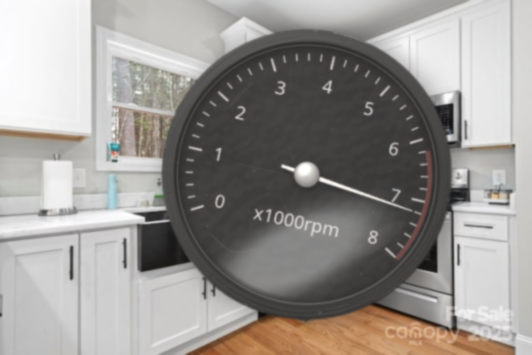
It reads **7200** rpm
